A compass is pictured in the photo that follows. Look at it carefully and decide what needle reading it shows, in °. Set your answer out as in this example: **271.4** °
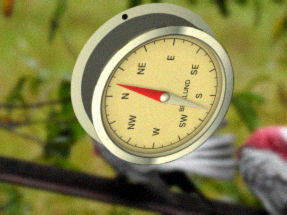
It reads **15** °
